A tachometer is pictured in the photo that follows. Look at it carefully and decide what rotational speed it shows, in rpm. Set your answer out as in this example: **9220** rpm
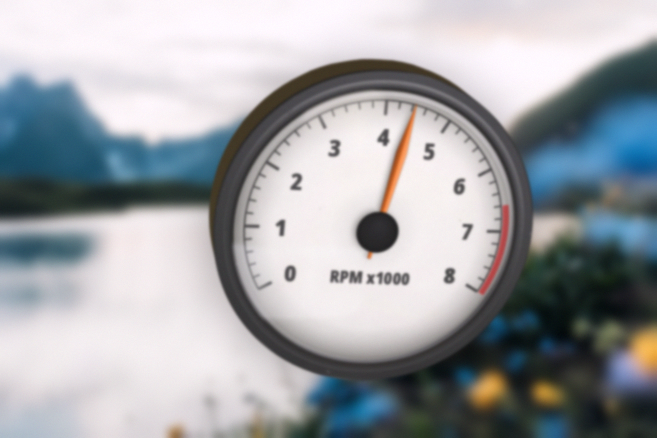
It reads **4400** rpm
